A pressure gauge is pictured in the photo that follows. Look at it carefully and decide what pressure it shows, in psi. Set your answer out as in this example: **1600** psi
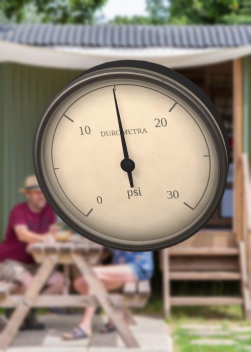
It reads **15** psi
